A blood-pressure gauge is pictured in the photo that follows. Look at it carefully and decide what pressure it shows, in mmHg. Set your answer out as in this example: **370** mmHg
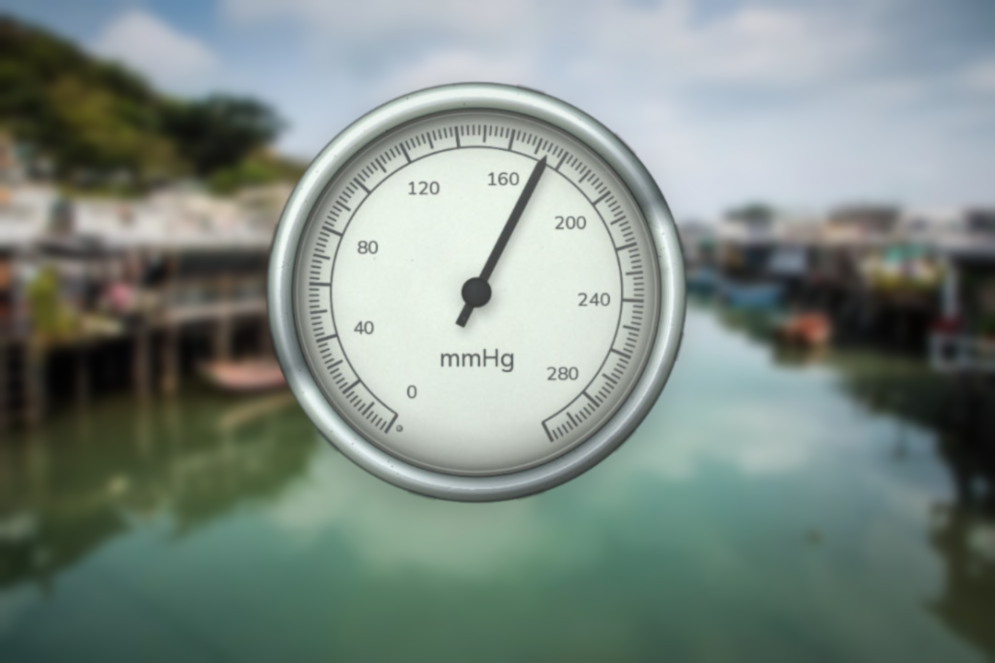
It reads **174** mmHg
